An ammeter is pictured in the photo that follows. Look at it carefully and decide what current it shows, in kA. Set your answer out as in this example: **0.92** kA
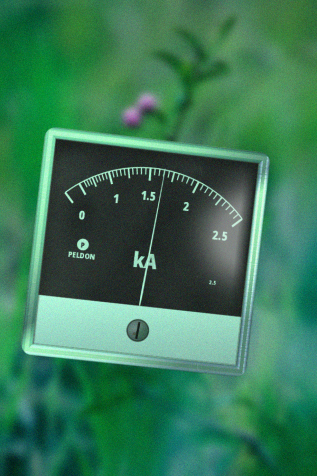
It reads **1.65** kA
